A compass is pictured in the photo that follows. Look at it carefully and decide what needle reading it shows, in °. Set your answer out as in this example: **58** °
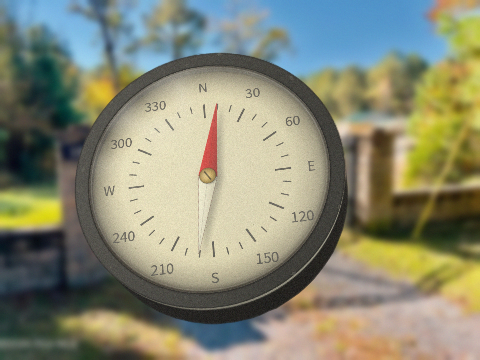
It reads **10** °
